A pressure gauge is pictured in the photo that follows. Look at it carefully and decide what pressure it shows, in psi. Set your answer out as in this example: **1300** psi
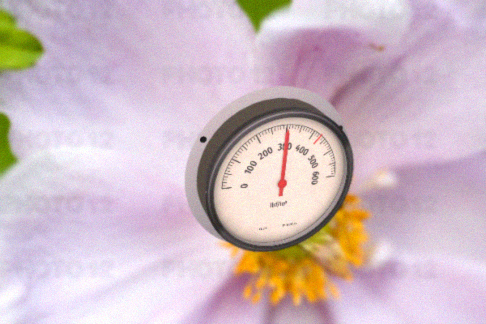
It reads **300** psi
